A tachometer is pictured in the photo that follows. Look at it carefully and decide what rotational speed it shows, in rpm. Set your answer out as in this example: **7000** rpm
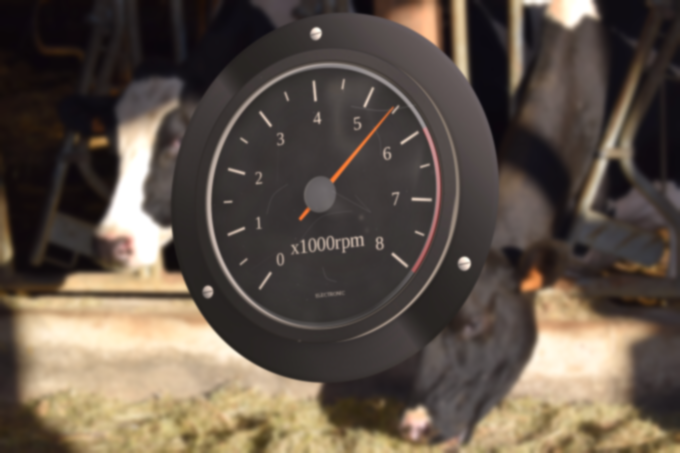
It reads **5500** rpm
